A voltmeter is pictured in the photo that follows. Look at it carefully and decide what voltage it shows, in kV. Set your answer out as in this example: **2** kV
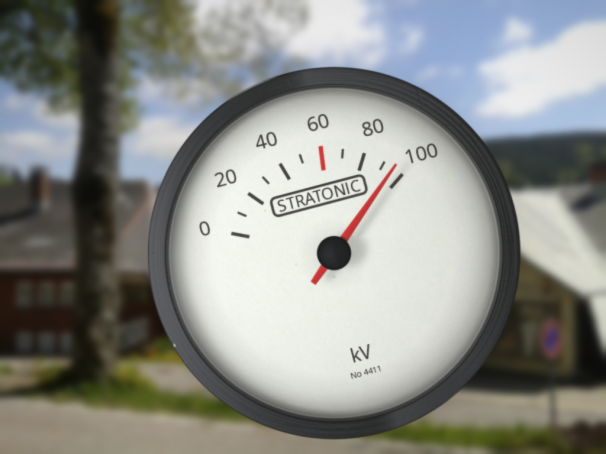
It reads **95** kV
